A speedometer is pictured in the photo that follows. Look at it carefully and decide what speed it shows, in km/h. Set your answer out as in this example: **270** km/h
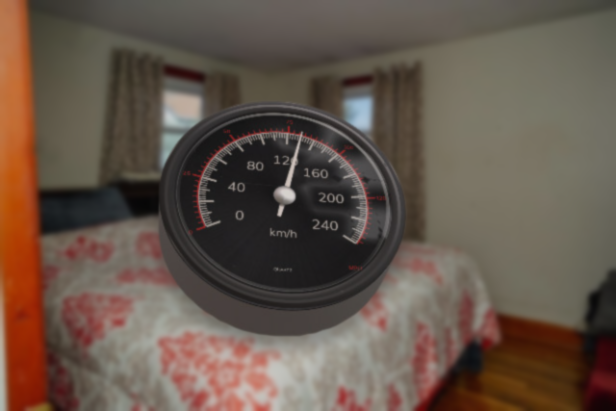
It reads **130** km/h
